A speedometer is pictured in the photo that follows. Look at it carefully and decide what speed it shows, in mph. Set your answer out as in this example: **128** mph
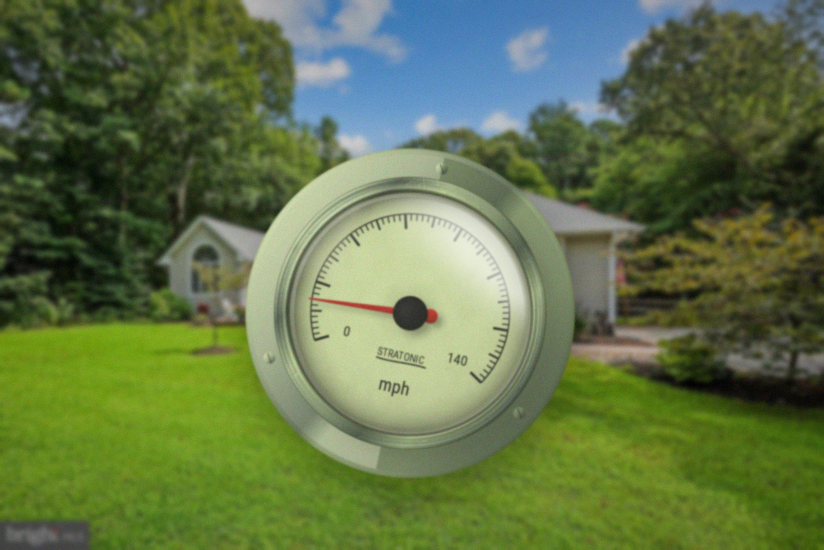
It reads **14** mph
